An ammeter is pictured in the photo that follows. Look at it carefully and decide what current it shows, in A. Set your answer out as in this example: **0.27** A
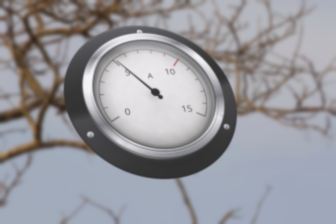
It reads **5** A
